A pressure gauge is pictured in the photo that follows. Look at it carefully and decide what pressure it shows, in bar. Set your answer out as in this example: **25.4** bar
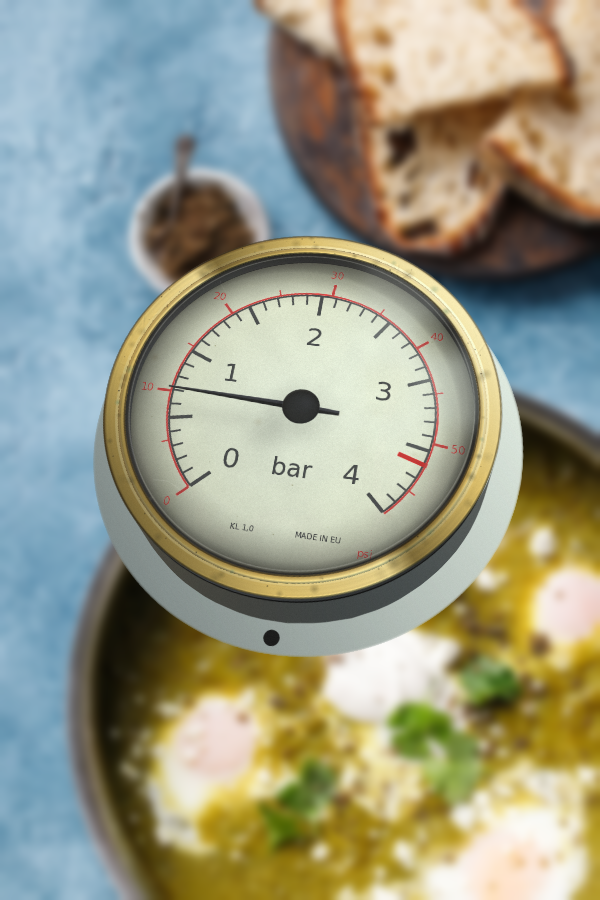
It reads **0.7** bar
